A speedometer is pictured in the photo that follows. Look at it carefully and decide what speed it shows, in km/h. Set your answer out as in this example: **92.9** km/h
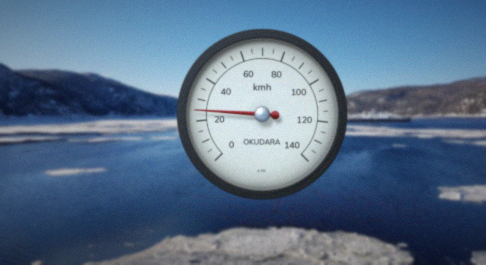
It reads **25** km/h
